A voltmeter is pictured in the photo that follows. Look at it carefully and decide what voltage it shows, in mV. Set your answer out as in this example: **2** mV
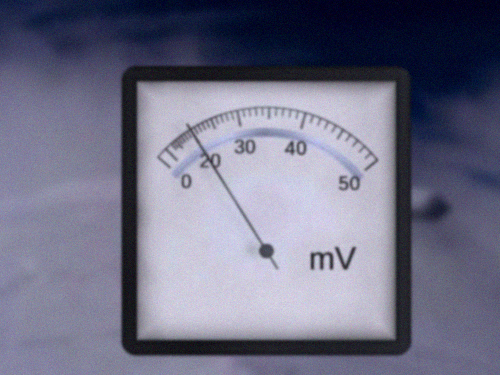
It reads **20** mV
